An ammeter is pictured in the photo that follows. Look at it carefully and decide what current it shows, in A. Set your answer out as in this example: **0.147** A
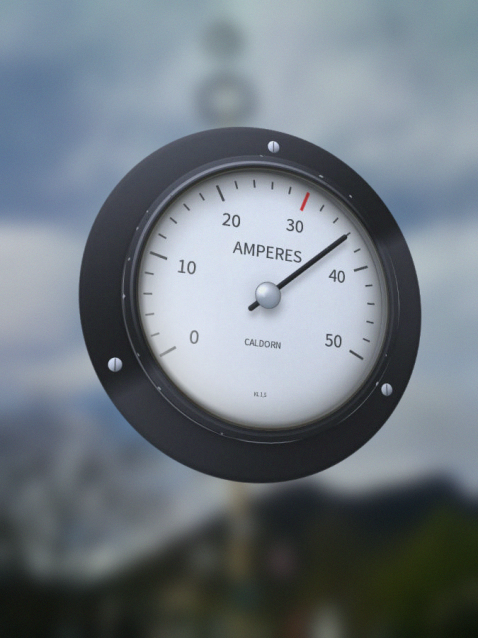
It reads **36** A
